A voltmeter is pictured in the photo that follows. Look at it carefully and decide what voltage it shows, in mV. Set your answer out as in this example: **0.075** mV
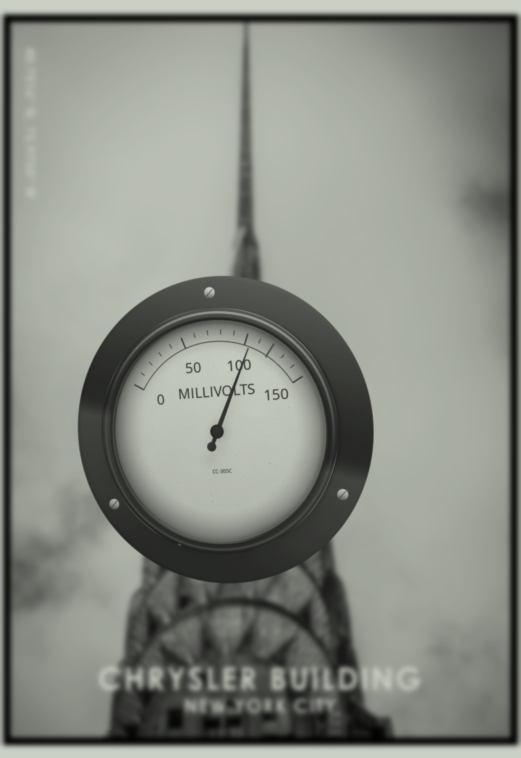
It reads **105** mV
